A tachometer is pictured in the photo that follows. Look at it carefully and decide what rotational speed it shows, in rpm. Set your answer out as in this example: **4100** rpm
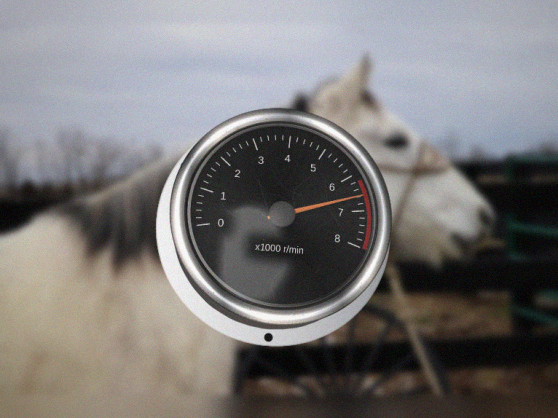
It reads **6600** rpm
